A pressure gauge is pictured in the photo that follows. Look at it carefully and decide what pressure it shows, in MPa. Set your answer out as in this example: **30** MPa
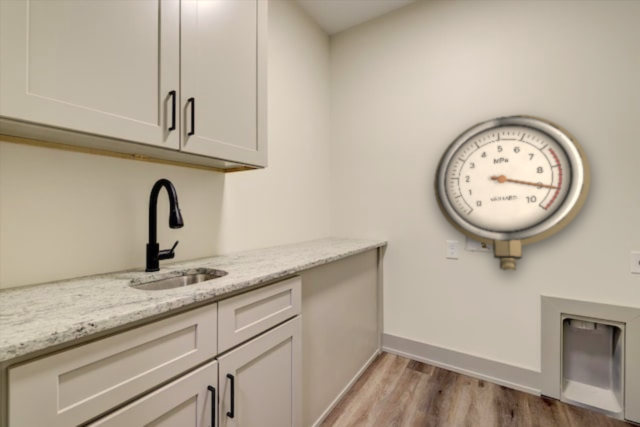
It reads **9** MPa
